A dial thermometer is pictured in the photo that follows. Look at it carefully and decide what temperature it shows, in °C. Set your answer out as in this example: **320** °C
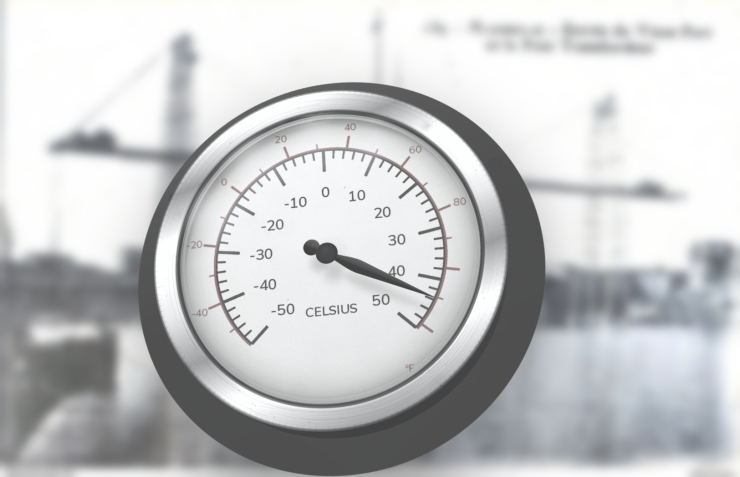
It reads **44** °C
